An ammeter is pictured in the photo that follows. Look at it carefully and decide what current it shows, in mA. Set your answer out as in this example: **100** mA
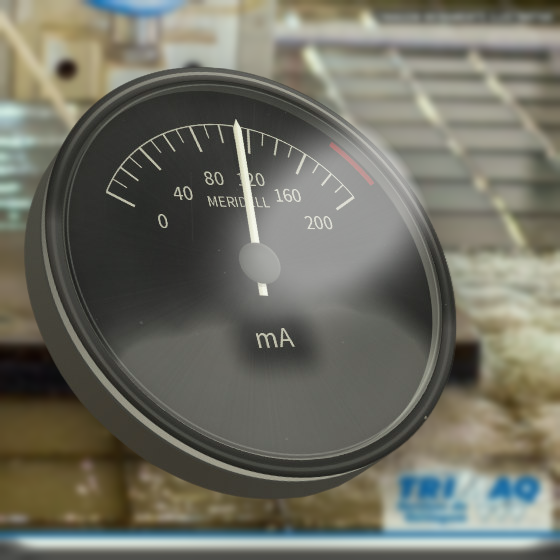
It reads **110** mA
